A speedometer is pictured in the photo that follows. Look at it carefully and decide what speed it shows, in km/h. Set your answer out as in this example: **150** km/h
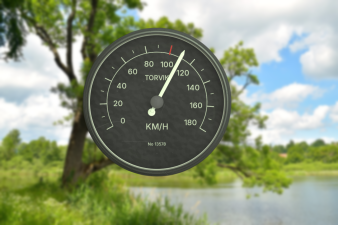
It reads **110** km/h
